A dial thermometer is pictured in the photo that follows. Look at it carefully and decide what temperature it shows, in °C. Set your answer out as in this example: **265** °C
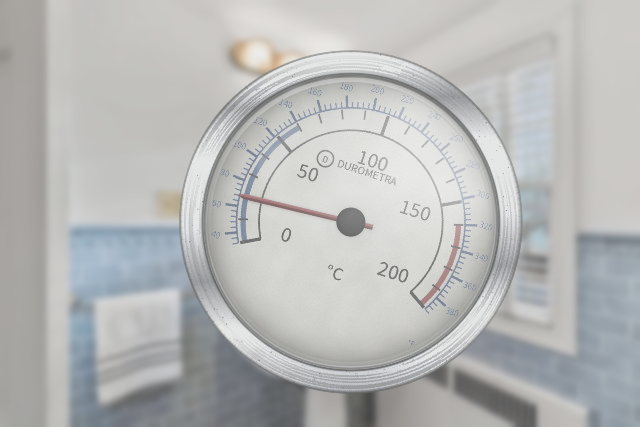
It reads **20** °C
